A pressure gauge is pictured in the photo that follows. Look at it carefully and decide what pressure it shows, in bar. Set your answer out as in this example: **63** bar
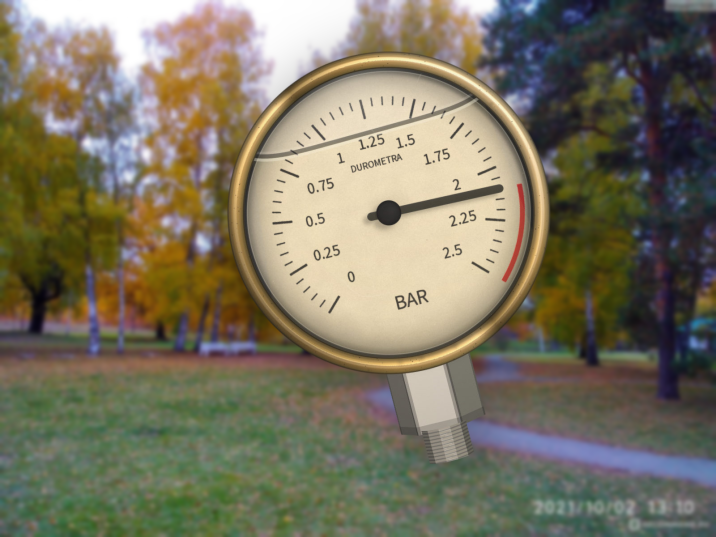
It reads **2.1** bar
